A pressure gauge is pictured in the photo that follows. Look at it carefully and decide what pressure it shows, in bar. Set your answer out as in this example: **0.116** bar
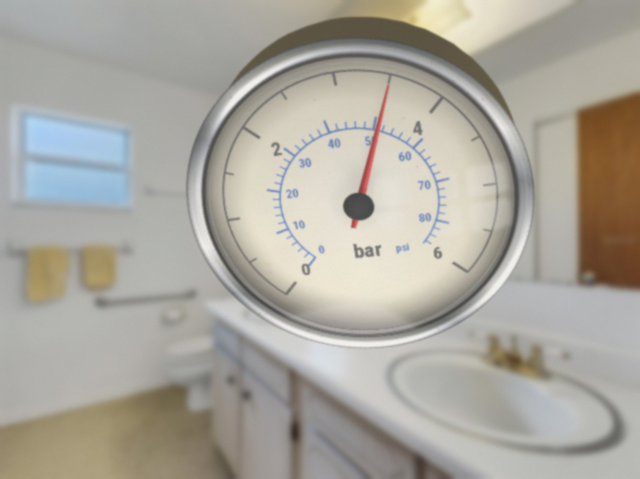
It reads **3.5** bar
